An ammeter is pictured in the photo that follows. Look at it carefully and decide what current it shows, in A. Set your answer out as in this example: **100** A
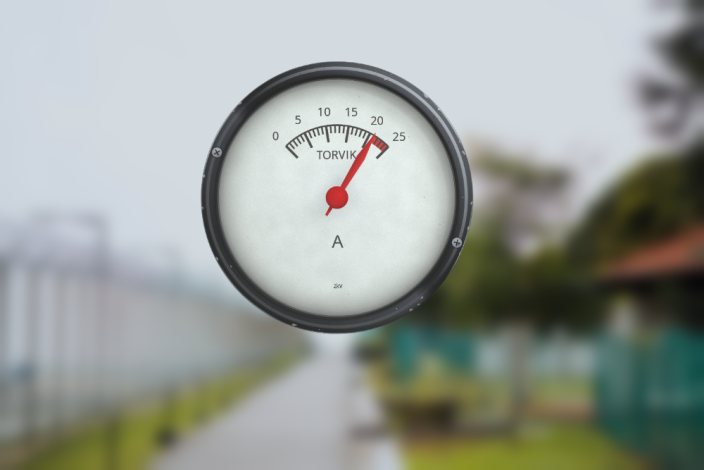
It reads **21** A
